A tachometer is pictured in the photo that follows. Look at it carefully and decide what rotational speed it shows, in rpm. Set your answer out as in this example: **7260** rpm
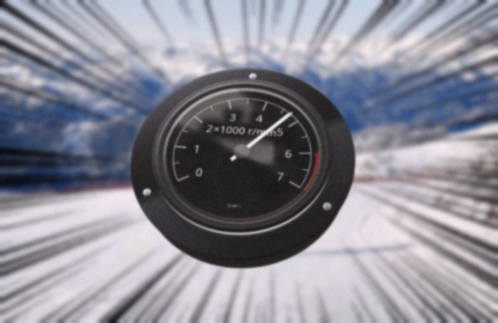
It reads **4750** rpm
